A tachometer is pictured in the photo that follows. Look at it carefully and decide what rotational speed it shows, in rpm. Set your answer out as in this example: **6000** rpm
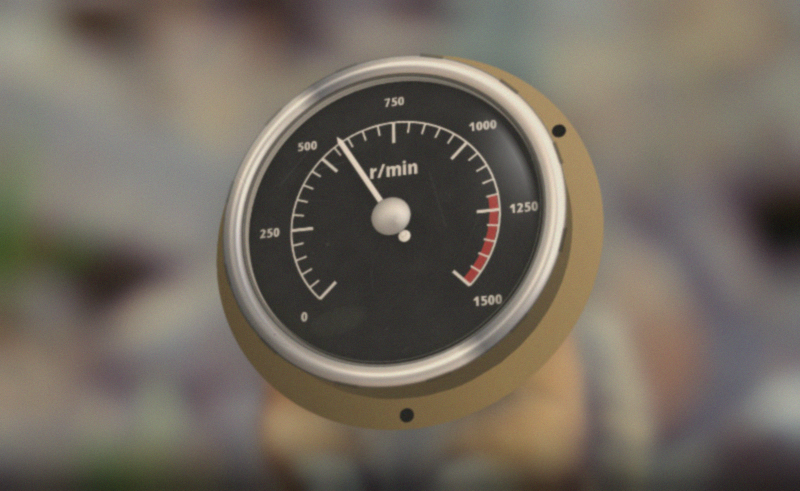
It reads **575** rpm
